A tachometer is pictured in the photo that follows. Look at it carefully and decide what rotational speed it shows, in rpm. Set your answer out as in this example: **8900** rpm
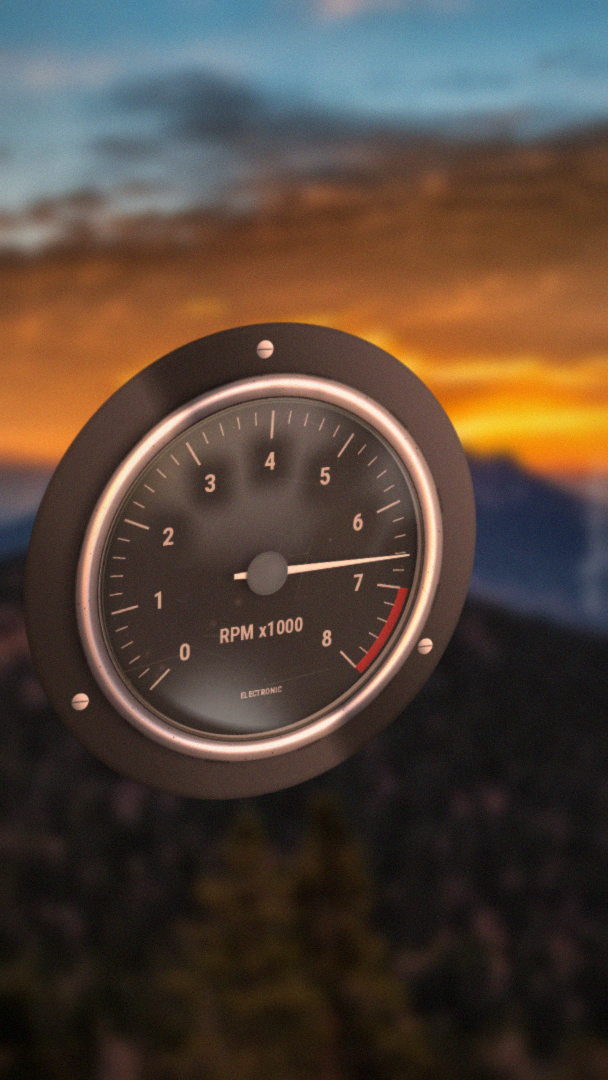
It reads **6600** rpm
